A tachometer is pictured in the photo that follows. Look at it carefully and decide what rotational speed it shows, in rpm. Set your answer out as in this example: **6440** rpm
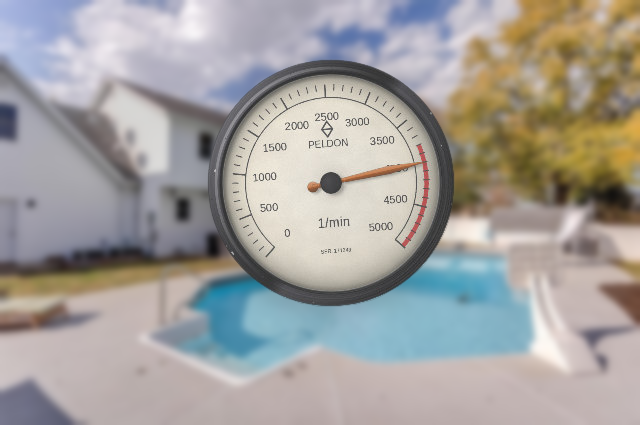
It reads **4000** rpm
